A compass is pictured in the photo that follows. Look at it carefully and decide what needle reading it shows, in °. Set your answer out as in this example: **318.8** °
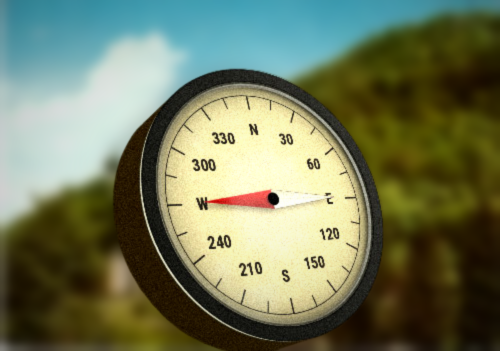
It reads **270** °
